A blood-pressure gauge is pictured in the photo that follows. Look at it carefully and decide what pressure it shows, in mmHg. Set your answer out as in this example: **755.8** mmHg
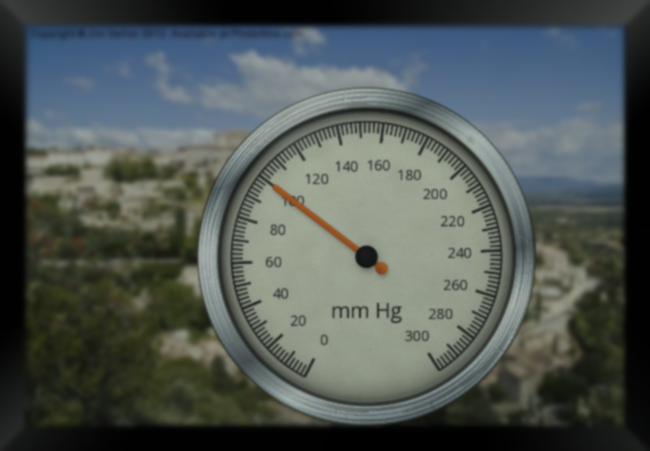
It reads **100** mmHg
